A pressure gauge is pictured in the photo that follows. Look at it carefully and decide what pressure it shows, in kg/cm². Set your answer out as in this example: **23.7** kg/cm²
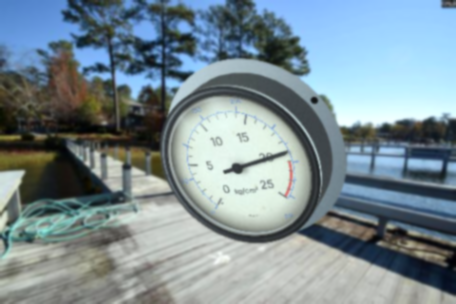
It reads **20** kg/cm²
